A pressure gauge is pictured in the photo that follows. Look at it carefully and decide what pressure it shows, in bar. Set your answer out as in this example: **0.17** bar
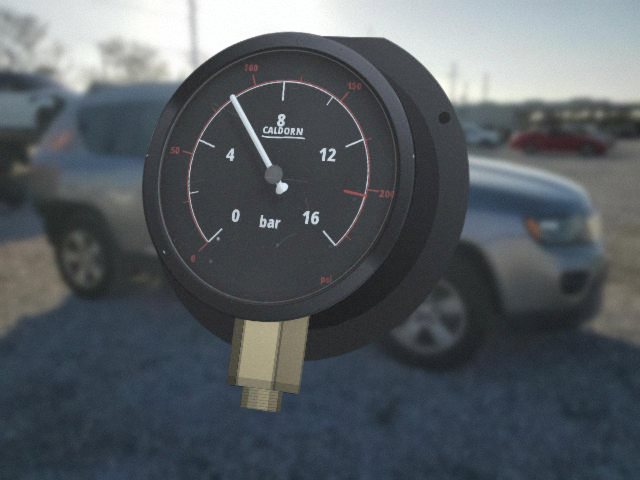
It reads **6** bar
